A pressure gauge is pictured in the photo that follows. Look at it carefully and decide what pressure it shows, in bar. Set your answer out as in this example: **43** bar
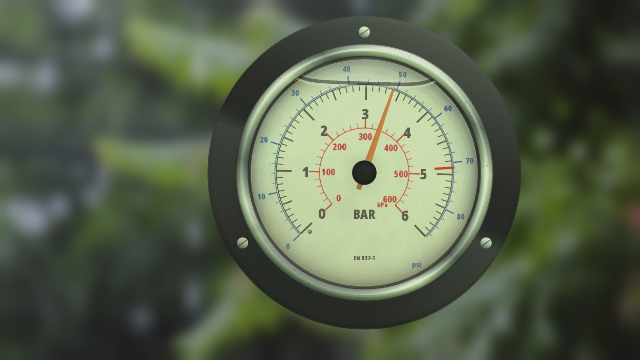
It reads **3.4** bar
